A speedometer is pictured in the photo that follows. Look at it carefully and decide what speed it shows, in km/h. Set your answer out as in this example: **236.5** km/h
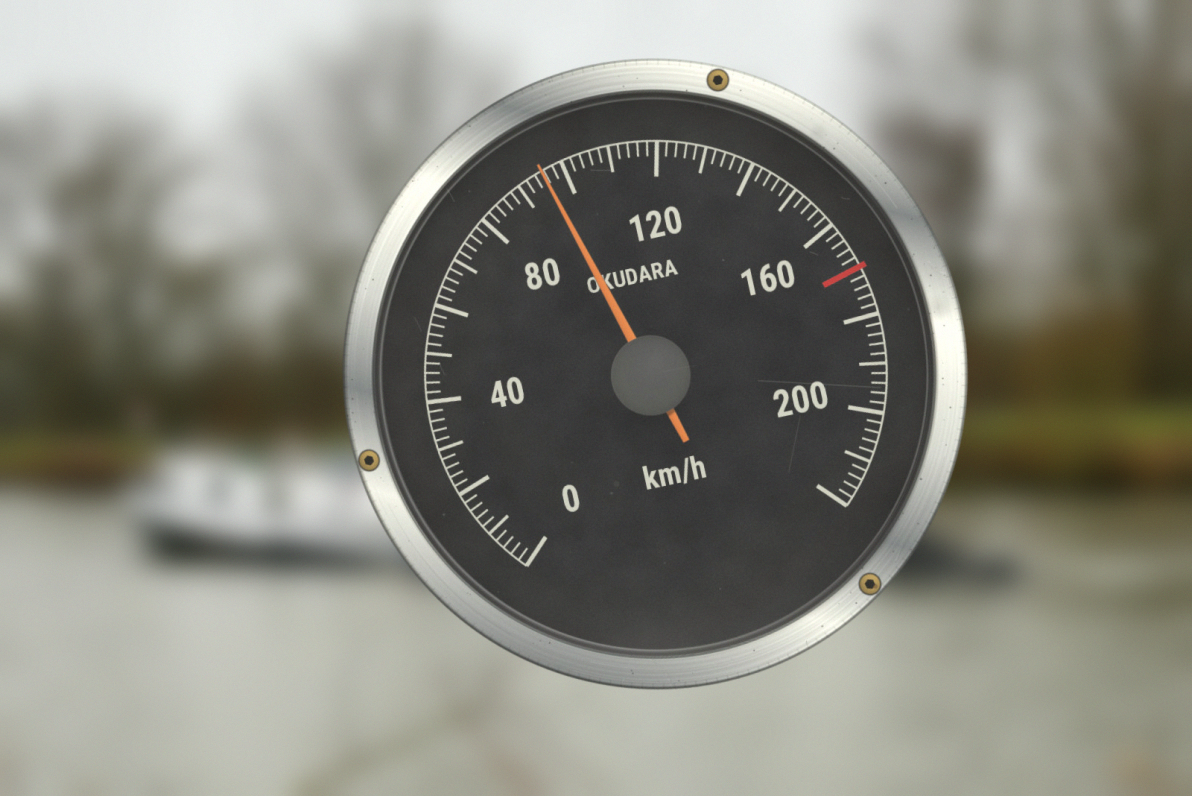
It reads **96** km/h
